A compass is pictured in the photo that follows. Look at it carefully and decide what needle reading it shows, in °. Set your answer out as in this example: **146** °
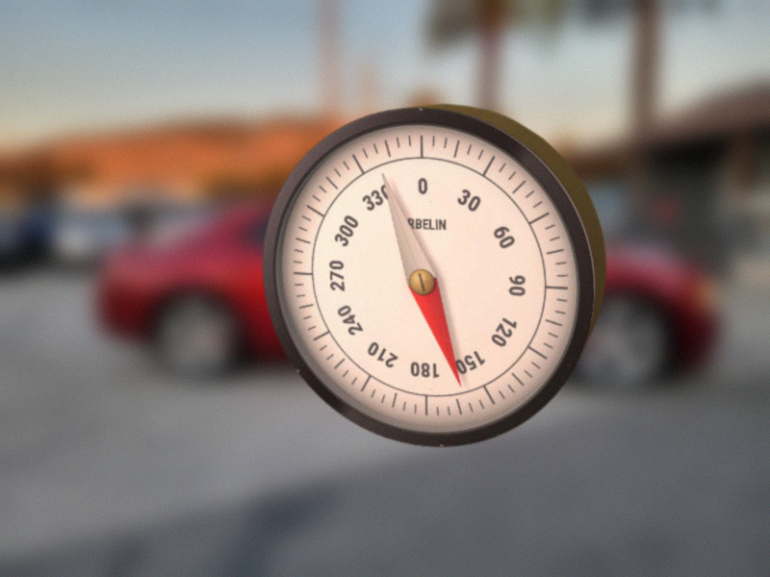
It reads **160** °
